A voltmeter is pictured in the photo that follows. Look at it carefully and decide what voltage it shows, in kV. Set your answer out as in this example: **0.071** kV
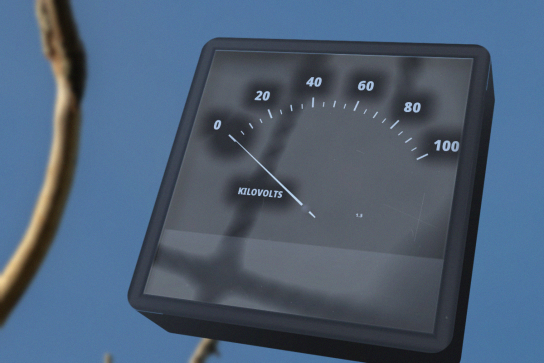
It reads **0** kV
